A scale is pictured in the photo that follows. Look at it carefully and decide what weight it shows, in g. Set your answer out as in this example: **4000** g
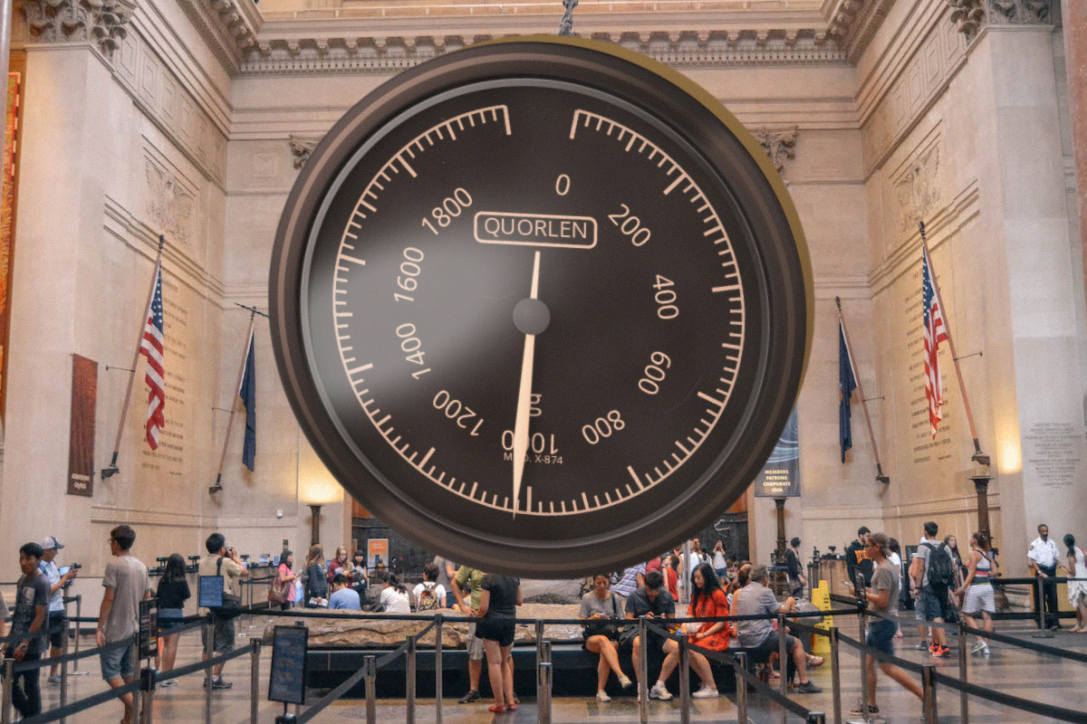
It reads **1020** g
